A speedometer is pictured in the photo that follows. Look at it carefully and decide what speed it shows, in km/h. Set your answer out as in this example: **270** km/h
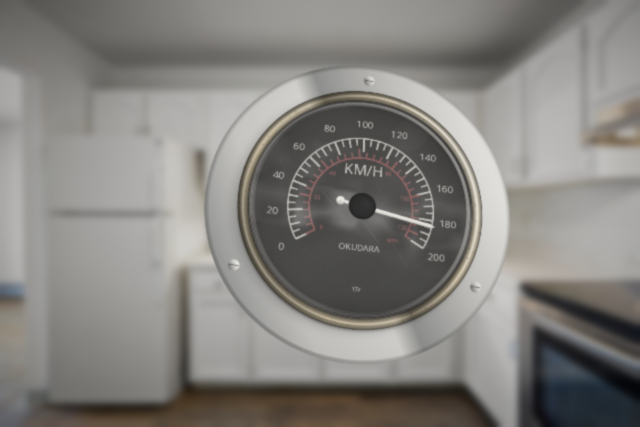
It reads **185** km/h
